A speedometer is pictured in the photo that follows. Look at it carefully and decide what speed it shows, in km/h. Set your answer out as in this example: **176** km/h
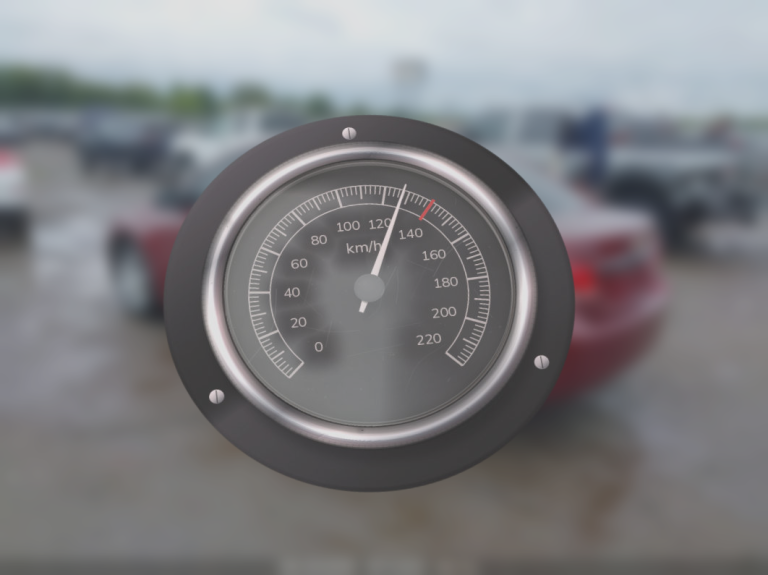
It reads **128** km/h
